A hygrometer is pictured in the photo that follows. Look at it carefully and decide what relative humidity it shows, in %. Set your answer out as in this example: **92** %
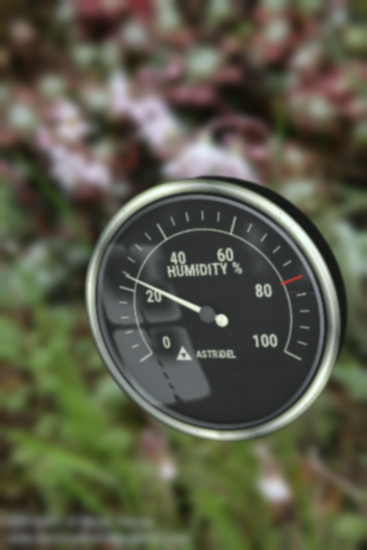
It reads **24** %
